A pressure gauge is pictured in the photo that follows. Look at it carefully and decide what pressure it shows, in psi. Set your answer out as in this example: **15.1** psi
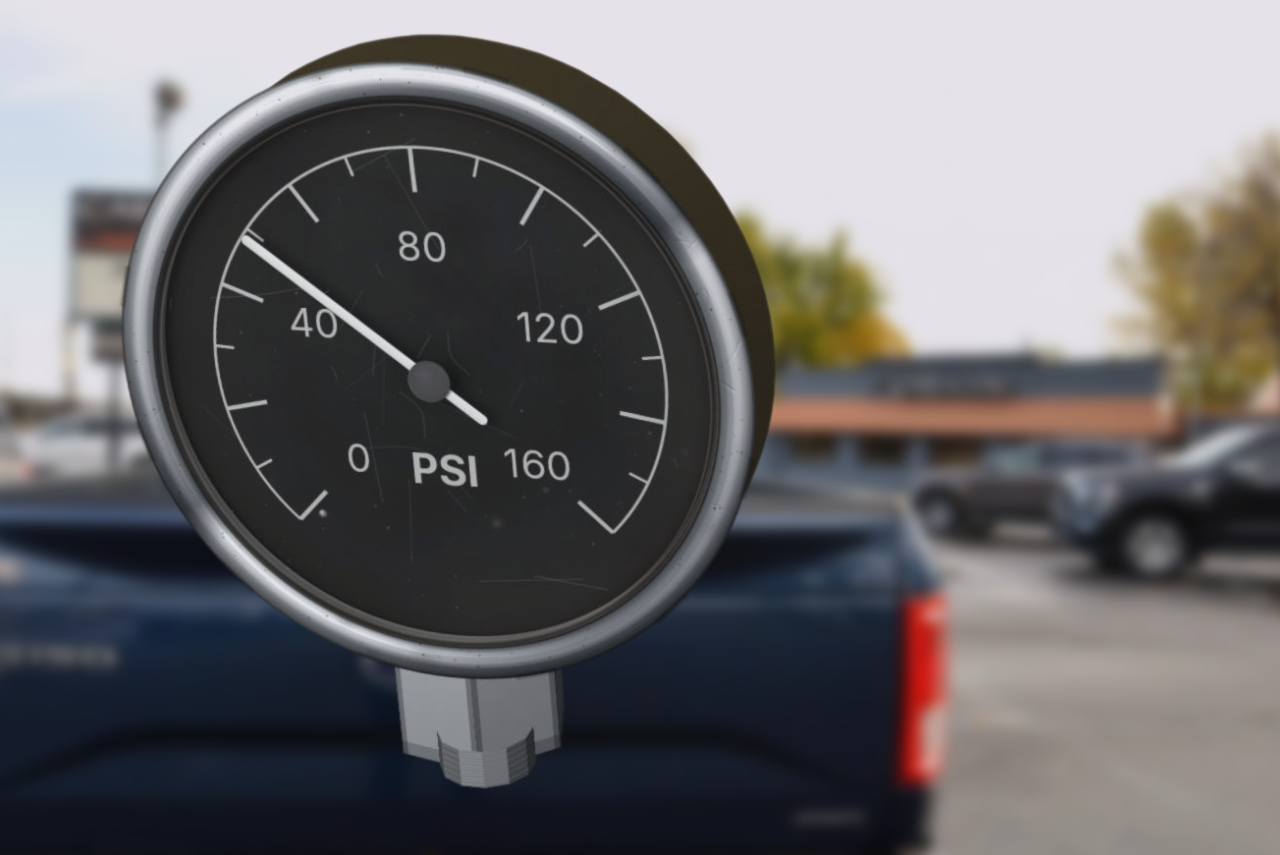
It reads **50** psi
